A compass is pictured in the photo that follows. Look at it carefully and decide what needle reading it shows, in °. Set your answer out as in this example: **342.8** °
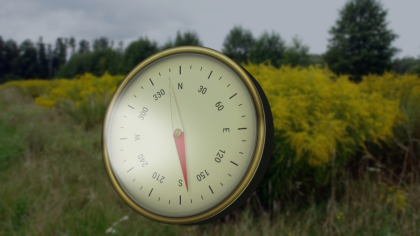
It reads **170** °
